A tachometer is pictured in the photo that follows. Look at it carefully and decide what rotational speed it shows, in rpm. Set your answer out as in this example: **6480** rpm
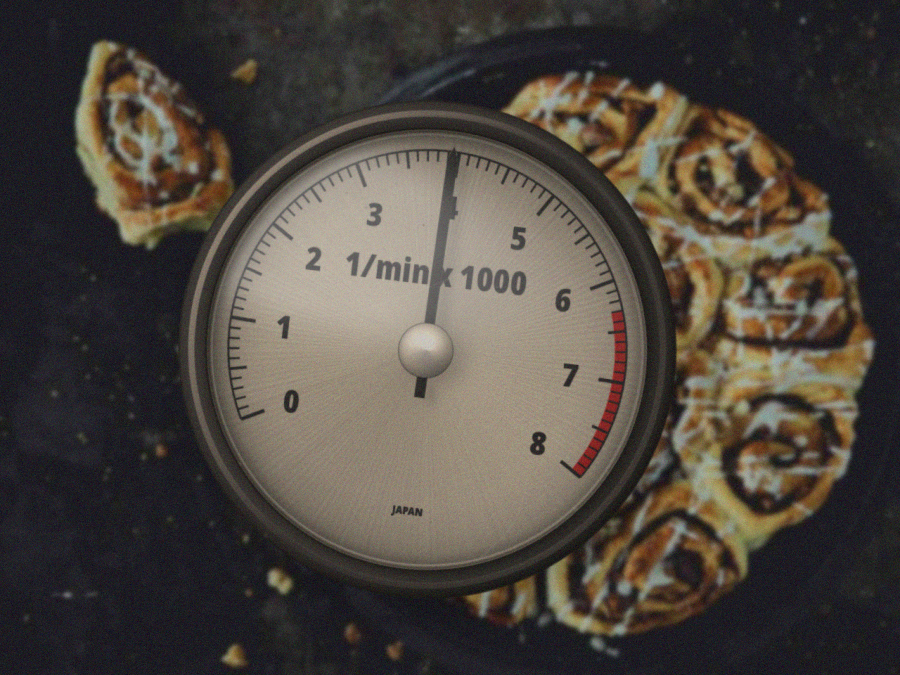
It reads **3950** rpm
